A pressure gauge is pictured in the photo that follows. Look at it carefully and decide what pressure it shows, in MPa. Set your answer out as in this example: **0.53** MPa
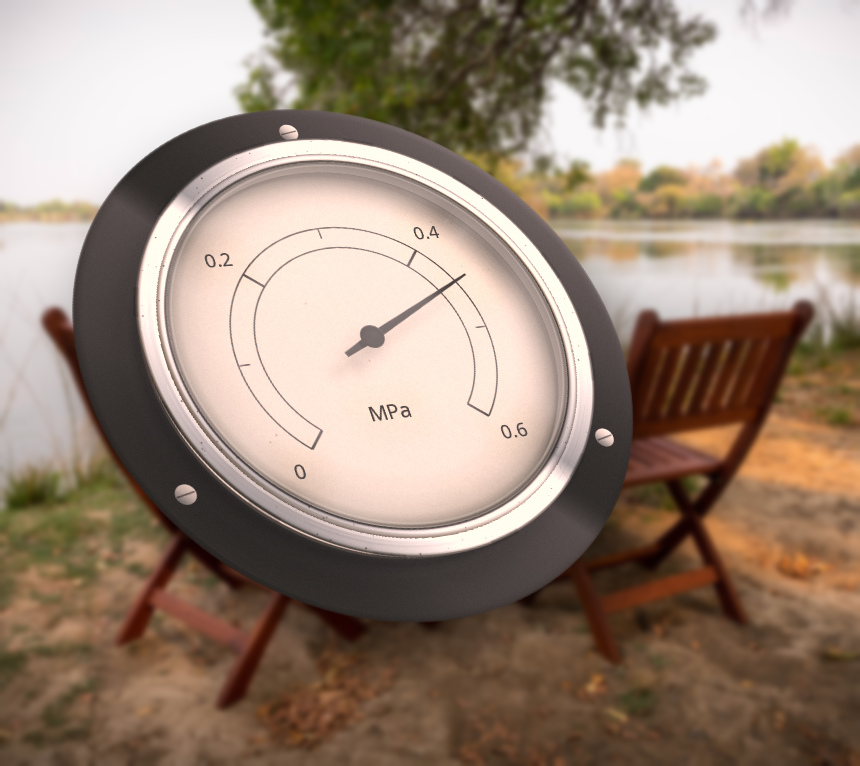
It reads **0.45** MPa
